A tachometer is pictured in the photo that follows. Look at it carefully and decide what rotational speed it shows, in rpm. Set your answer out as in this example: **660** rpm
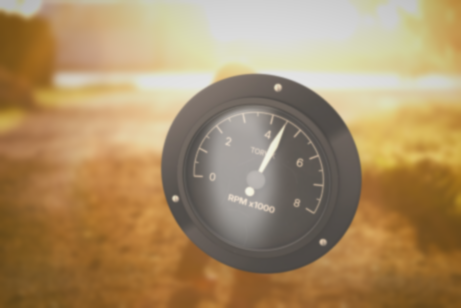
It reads **4500** rpm
